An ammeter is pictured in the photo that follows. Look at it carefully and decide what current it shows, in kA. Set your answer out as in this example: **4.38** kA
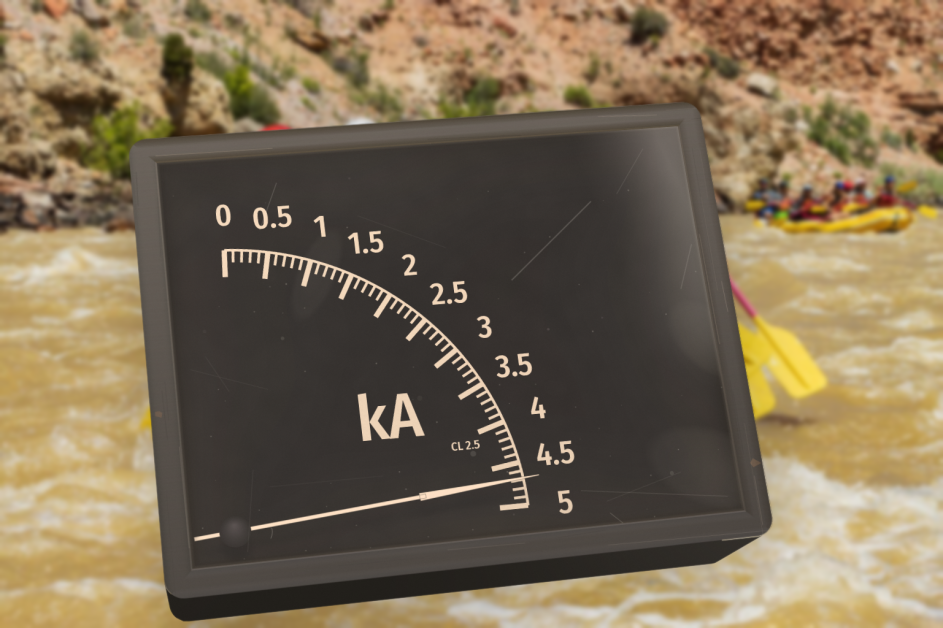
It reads **4.7** kA
